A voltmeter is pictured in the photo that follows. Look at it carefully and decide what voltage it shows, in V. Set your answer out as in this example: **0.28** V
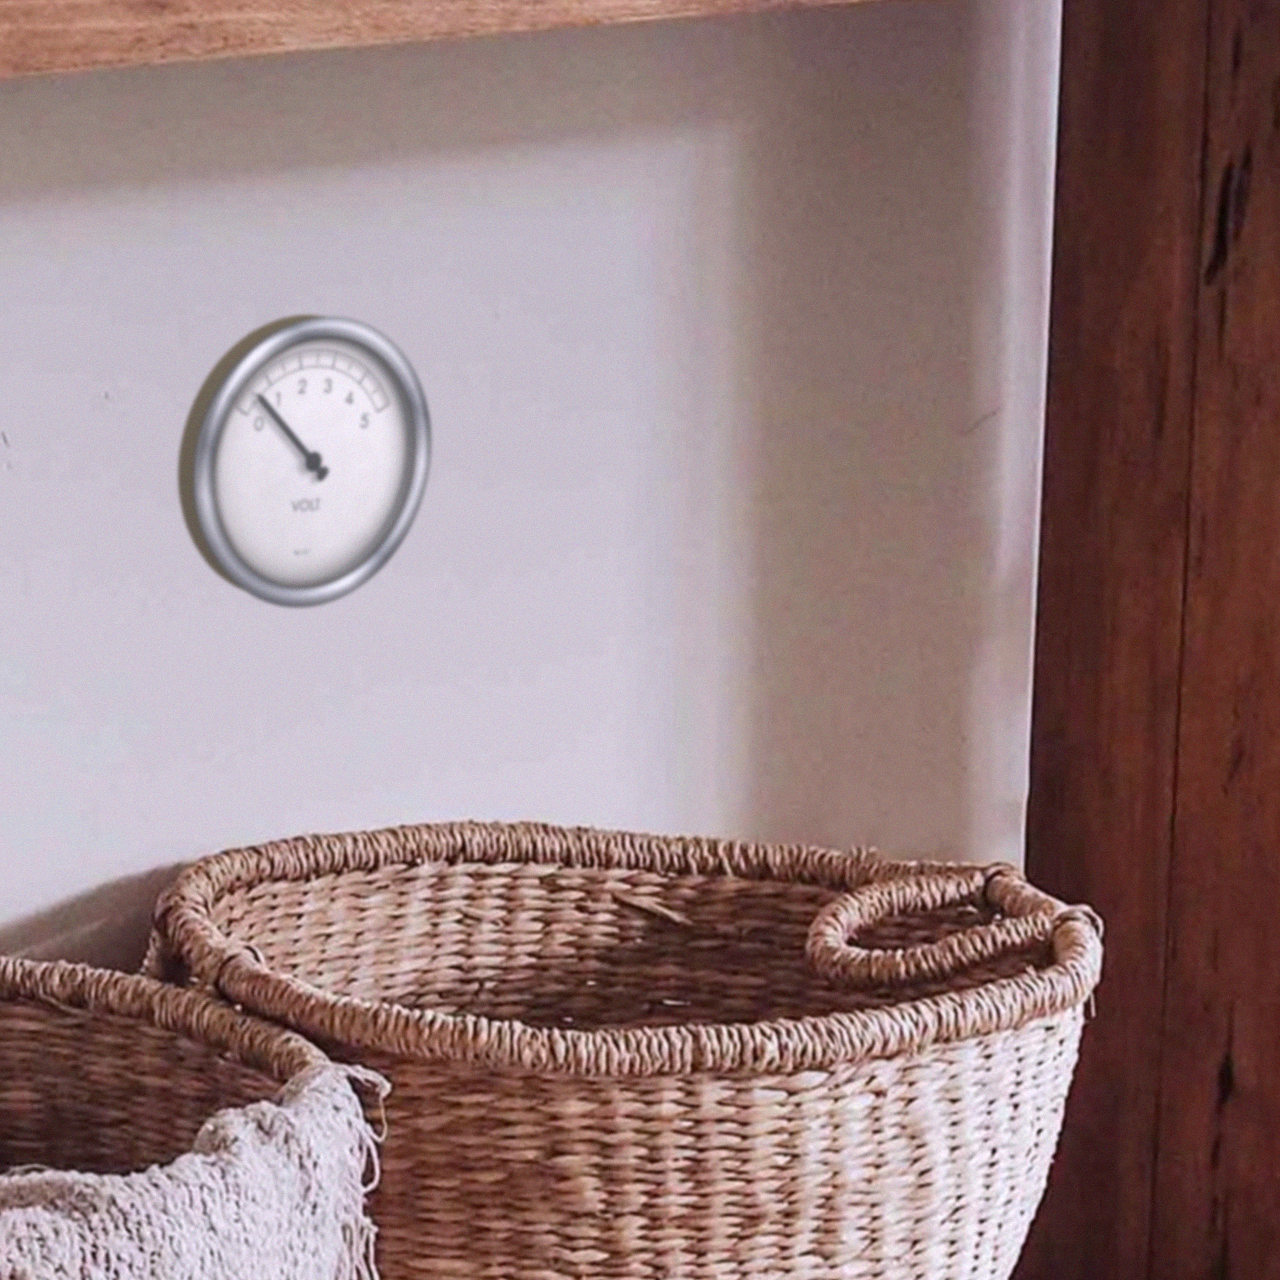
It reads **0.5** V
